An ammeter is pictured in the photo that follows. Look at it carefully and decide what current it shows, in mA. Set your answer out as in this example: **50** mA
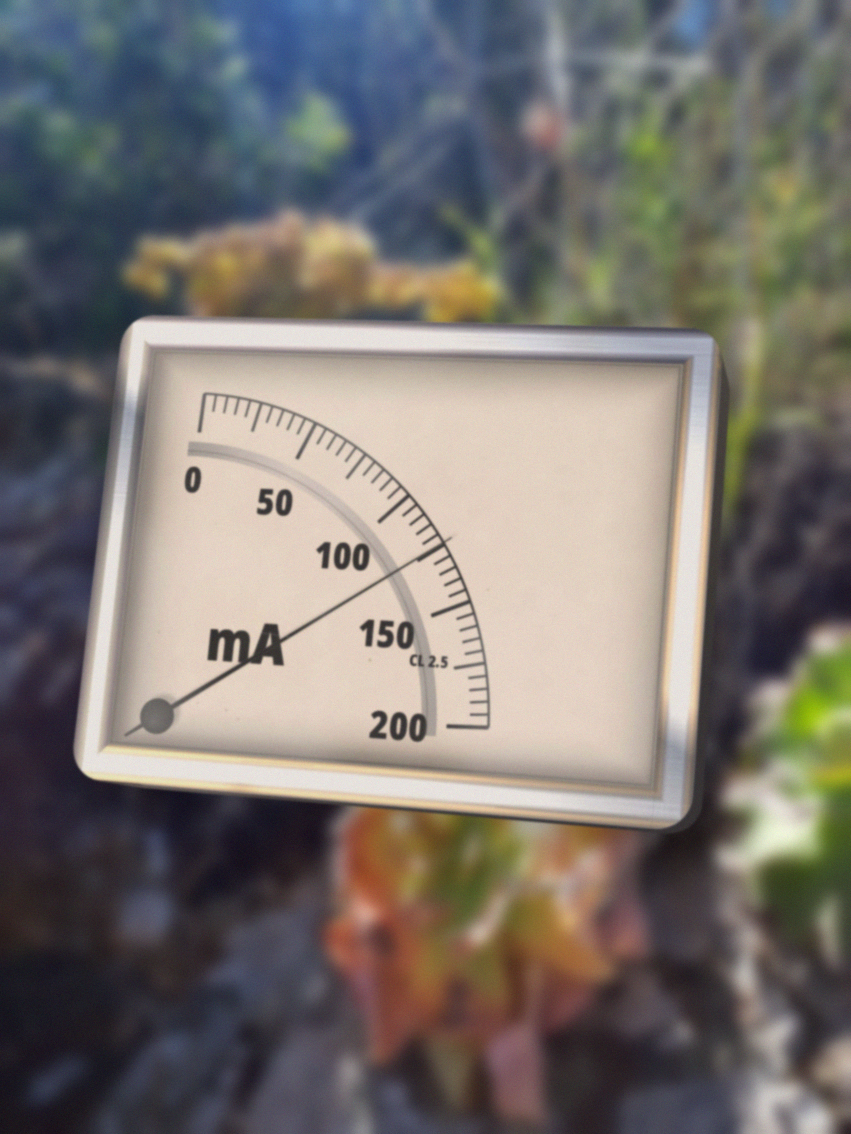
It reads **125** mA
